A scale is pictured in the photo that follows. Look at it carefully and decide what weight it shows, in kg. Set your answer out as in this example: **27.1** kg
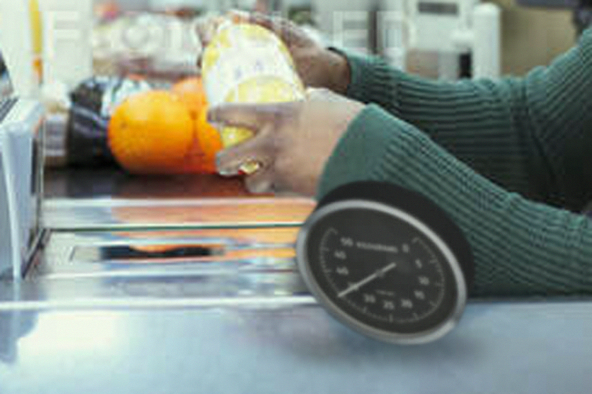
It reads **35** kg
